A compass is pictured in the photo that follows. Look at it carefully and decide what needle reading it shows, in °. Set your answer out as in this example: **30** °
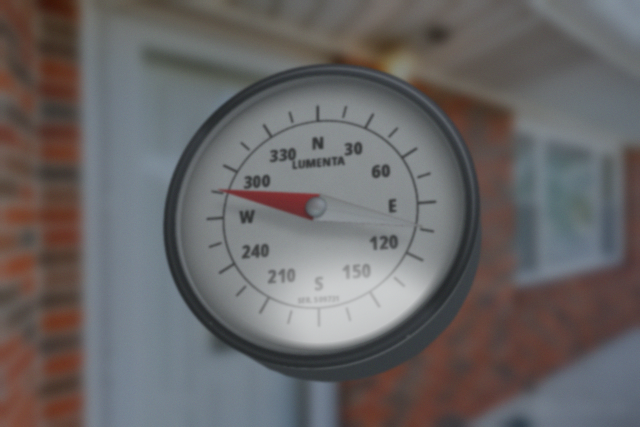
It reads **285** °
